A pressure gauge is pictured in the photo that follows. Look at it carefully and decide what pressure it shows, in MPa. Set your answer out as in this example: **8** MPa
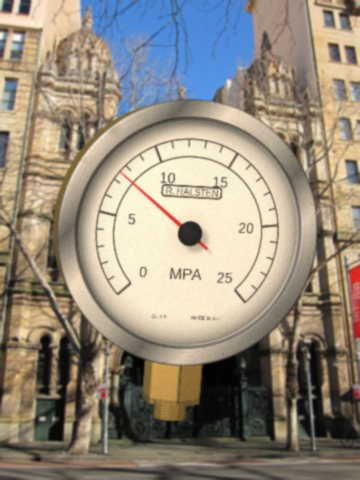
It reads **7.5** MPa
